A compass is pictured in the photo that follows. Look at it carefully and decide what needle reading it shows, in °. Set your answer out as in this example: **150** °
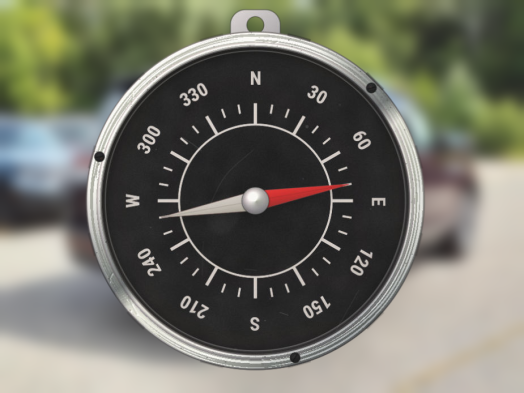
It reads **80** °
